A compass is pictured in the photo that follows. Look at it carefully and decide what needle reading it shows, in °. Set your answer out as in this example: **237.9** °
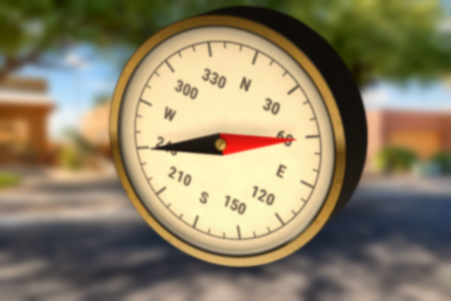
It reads **60** °
